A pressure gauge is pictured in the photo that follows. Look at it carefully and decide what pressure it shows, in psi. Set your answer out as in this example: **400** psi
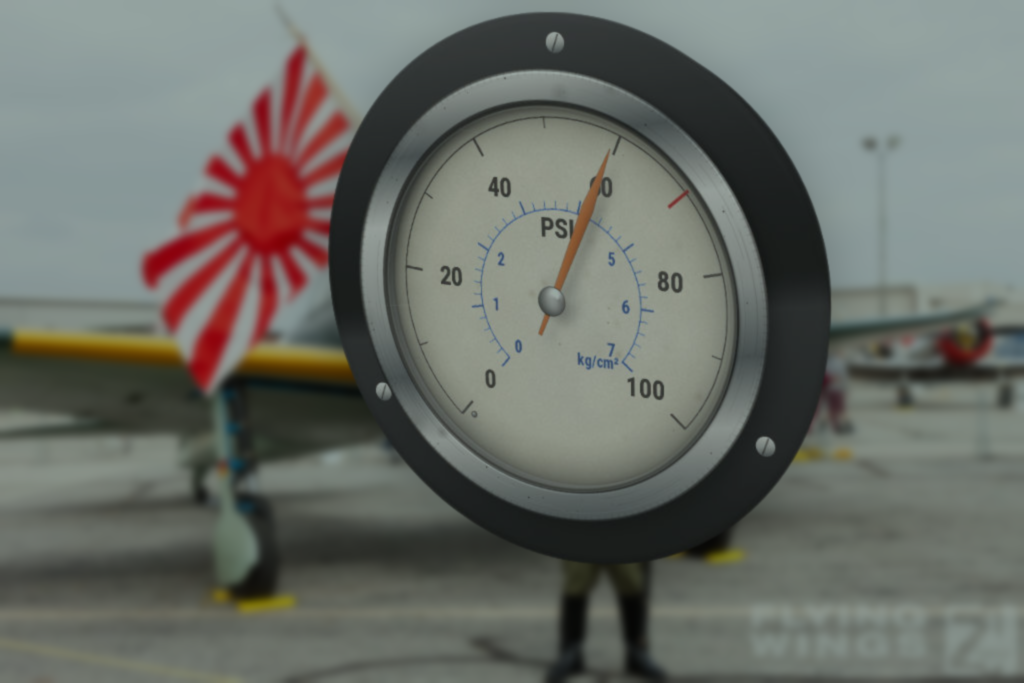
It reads **60** psi
